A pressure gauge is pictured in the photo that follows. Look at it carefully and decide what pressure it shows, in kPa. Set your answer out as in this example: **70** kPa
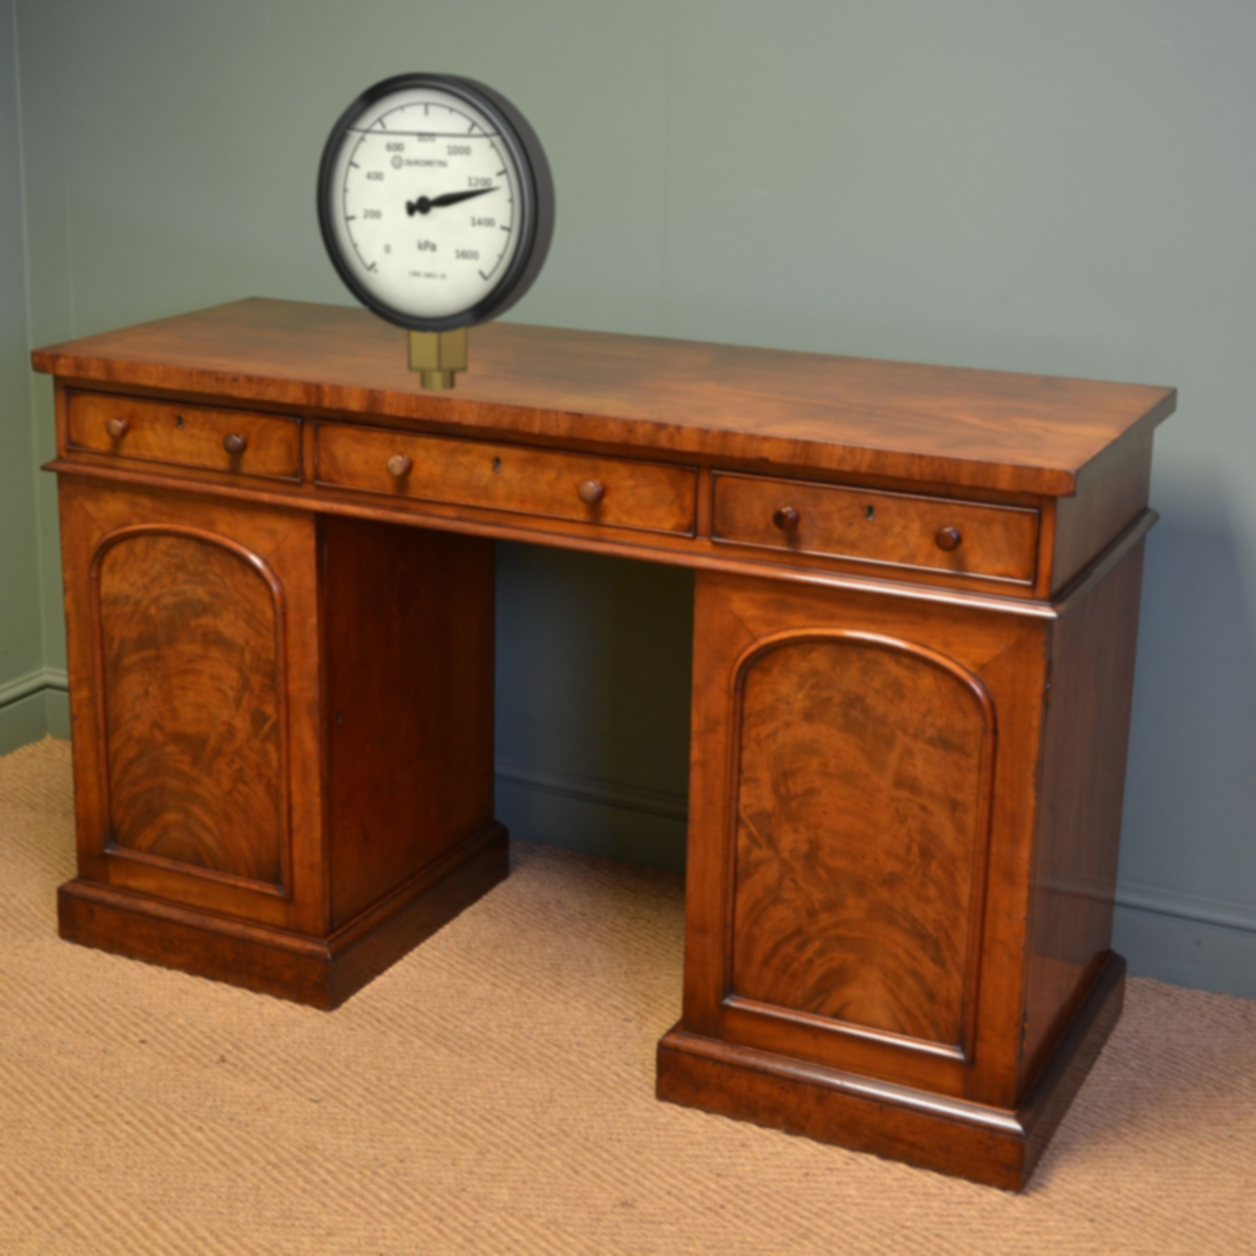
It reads **1250** kPa
